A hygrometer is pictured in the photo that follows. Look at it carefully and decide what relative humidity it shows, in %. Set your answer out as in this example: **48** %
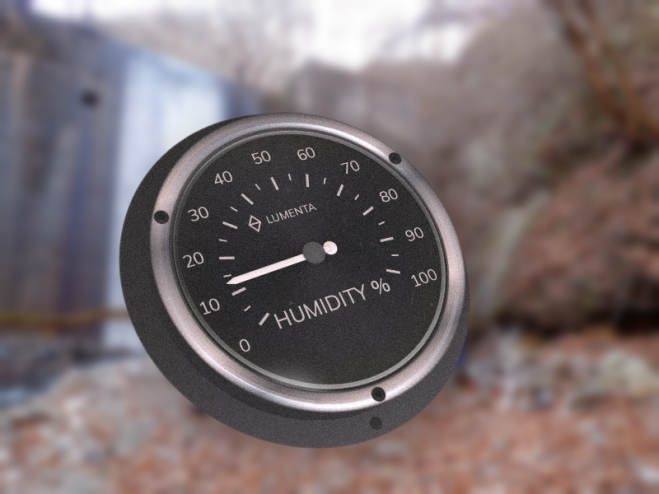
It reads **12.5** %
